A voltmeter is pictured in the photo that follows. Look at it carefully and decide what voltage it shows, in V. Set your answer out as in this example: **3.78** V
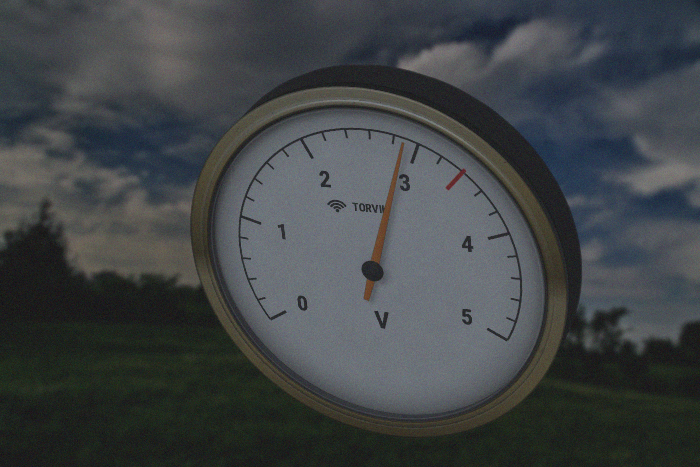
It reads **2.9** V
